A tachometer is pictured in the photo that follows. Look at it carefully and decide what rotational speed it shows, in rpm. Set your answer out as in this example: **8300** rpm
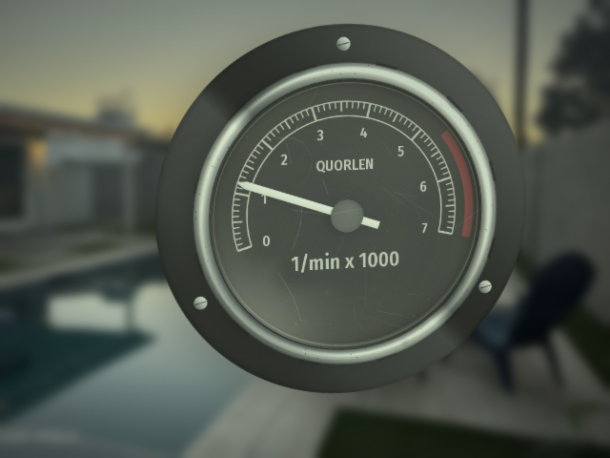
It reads **1200** rpm
